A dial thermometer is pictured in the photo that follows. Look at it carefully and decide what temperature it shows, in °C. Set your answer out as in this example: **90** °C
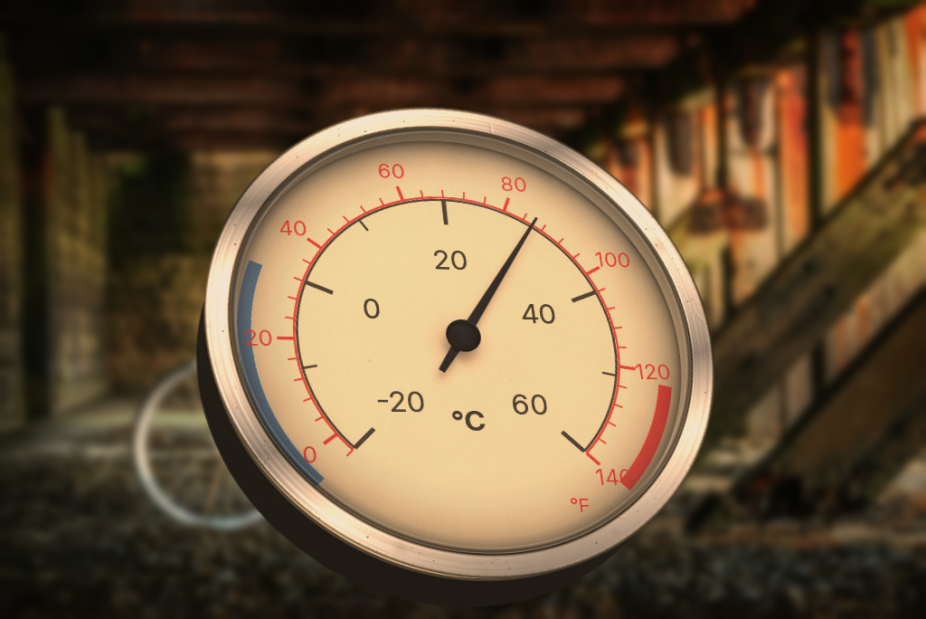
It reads **30** °C
